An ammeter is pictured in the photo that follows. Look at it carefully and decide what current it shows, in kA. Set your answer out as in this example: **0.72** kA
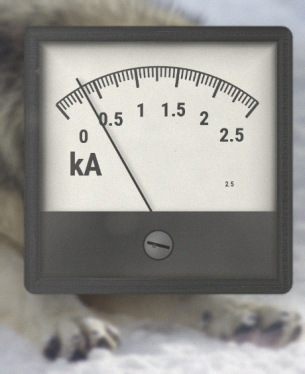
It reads **0.35** kA
